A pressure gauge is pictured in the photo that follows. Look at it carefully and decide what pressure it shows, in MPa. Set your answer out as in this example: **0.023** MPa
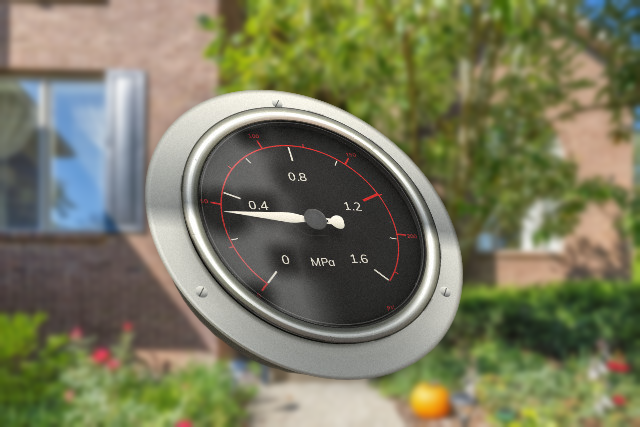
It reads **0.3** MPa
